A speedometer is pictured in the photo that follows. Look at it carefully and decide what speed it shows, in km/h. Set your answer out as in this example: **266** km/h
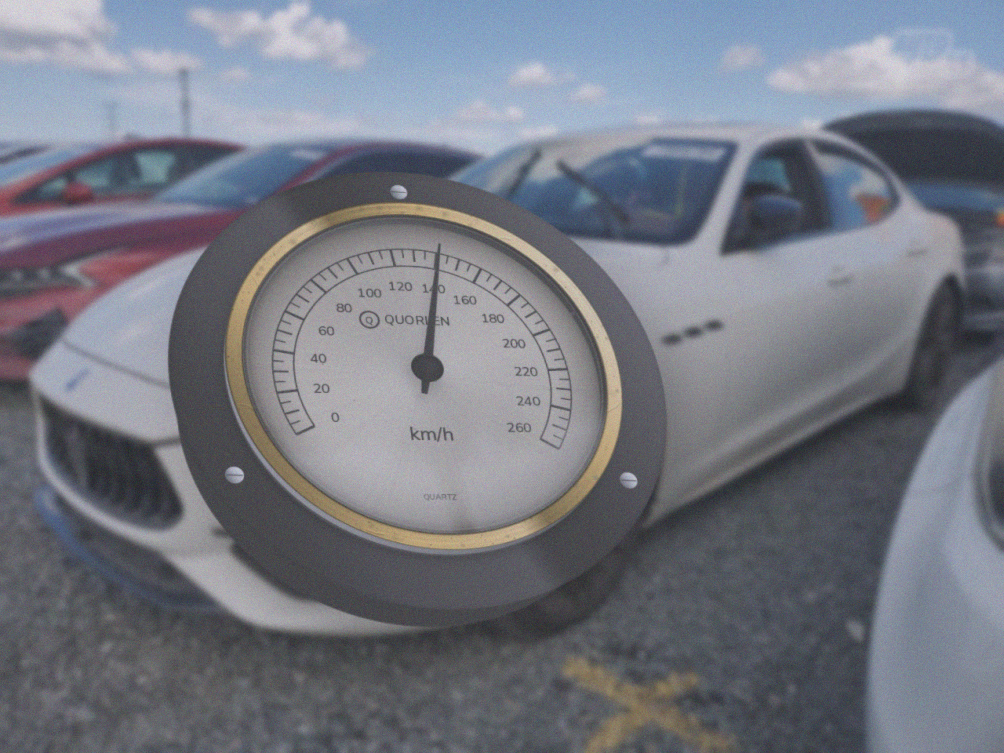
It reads **140** km/h
